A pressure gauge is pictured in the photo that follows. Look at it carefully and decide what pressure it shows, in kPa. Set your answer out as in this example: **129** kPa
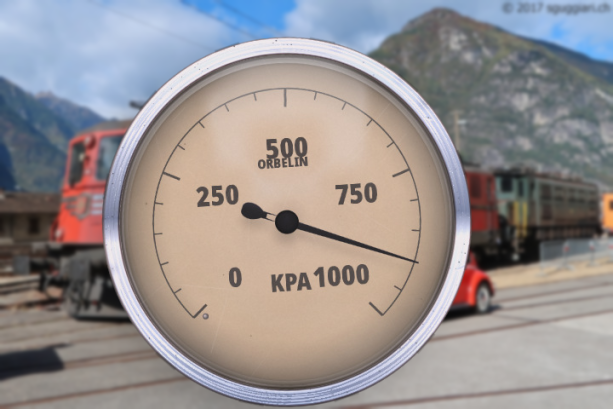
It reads **900** kPa
